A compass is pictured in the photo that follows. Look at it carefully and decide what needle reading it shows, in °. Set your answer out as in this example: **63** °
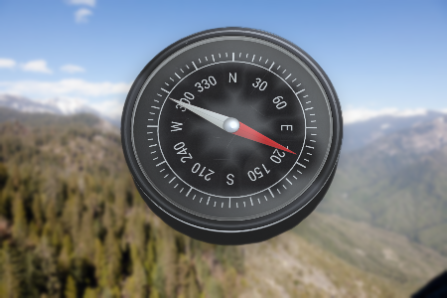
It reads **115** °
